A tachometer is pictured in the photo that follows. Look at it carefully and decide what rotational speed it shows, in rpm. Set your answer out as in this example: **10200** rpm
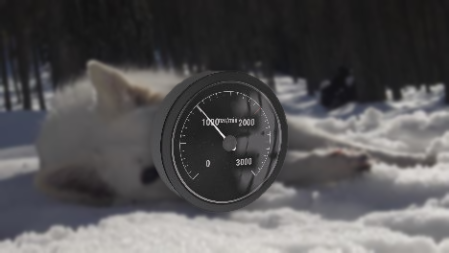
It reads **1000** rpm
